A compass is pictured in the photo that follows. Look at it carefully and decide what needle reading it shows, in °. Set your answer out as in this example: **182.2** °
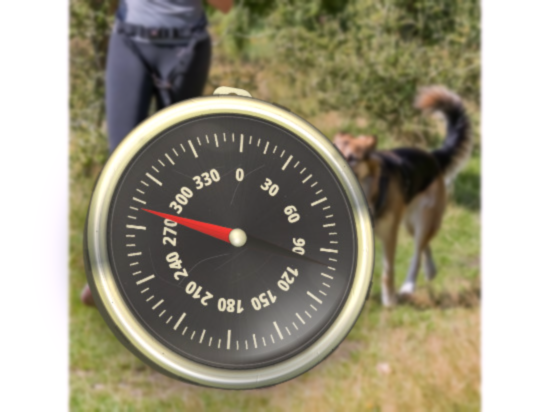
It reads **280** °
